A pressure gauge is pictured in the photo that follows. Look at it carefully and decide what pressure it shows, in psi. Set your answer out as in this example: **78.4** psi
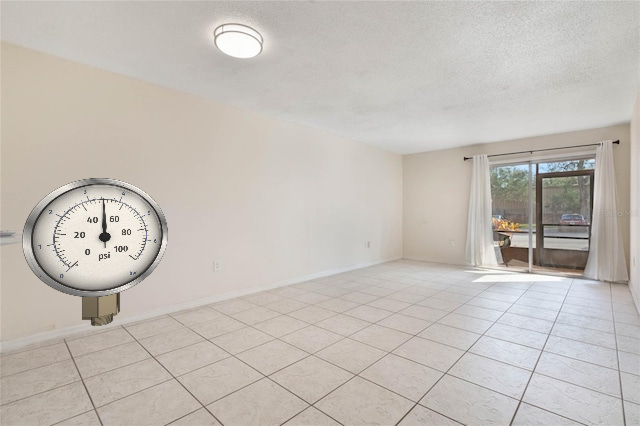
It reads **50** psi
